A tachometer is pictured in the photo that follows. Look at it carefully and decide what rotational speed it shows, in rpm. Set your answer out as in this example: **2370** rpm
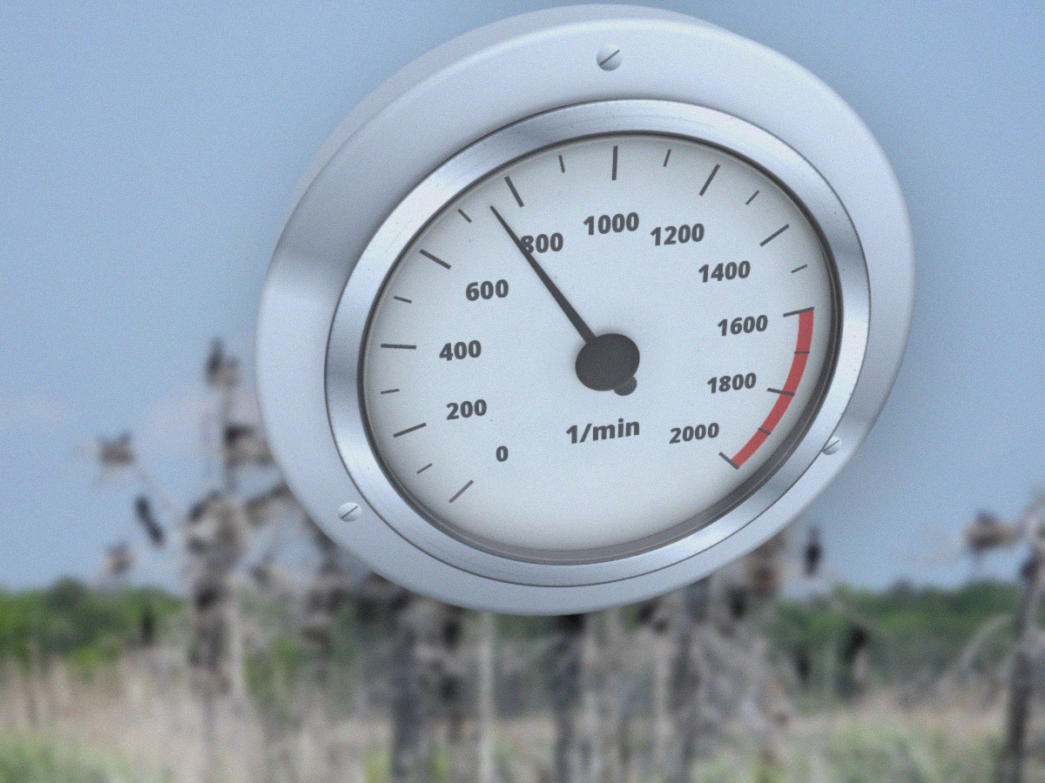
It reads **750** rpm
